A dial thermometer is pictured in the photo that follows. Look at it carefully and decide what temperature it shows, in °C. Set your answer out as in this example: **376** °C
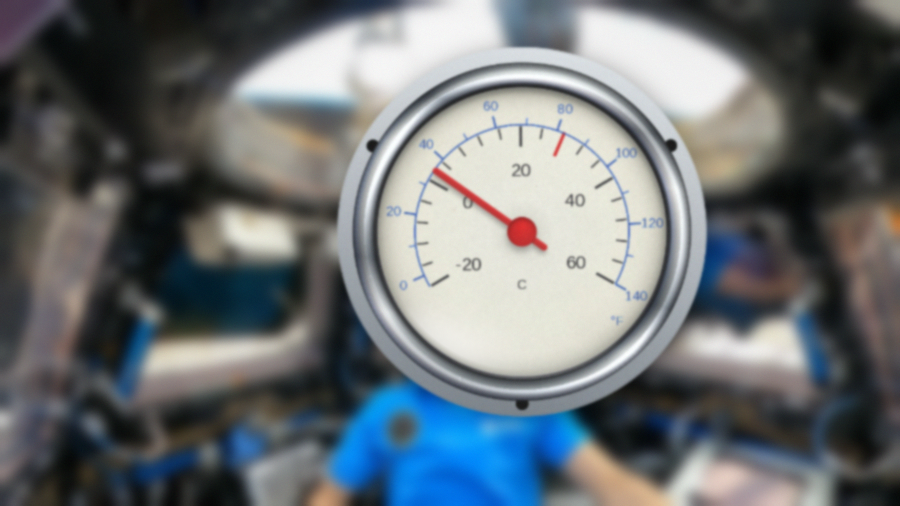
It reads **2** °C
